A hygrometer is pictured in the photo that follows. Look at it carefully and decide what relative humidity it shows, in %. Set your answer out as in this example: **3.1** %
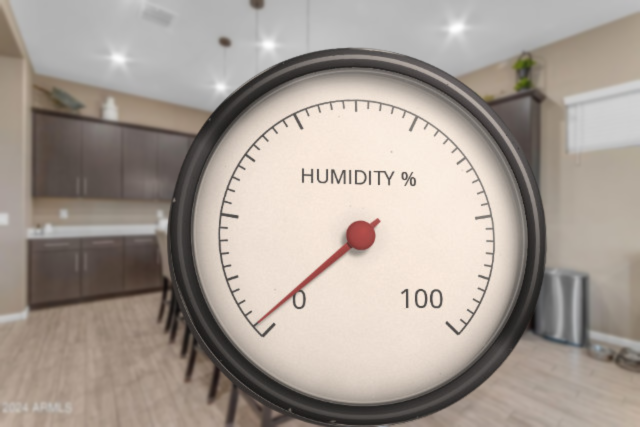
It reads **2** %
